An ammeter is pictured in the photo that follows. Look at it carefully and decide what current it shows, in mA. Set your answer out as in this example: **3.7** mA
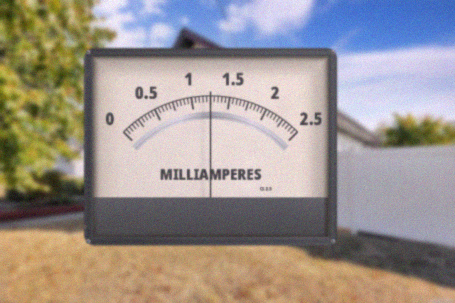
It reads **1.25** mA
